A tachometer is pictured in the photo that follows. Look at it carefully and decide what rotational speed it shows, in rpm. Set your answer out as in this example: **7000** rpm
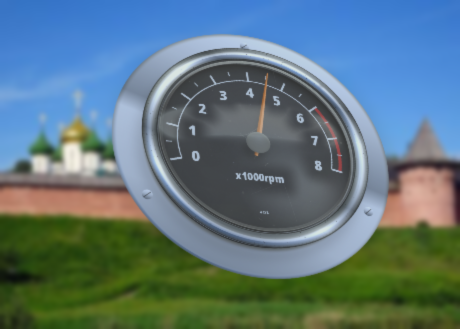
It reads **4500** rpm
